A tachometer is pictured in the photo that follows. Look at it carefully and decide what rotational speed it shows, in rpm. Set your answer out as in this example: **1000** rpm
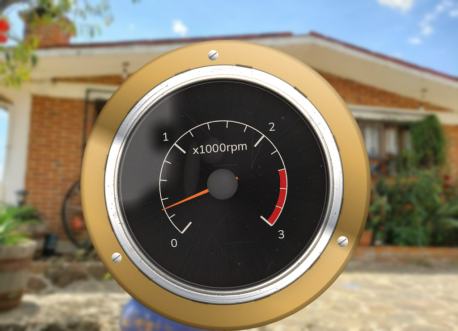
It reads **300** rpm
